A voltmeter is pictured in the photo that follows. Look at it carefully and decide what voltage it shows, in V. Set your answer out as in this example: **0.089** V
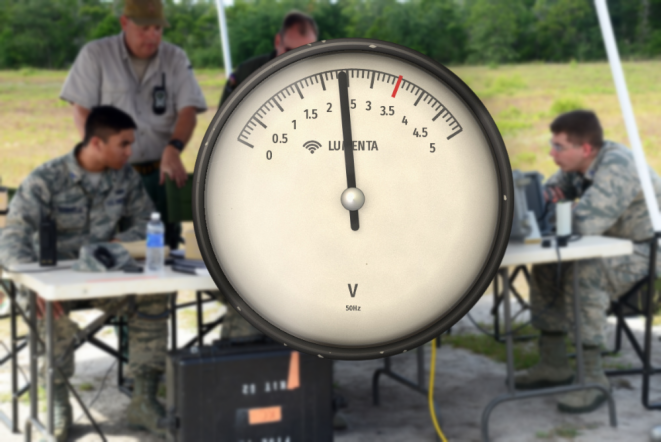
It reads **2.4** V
